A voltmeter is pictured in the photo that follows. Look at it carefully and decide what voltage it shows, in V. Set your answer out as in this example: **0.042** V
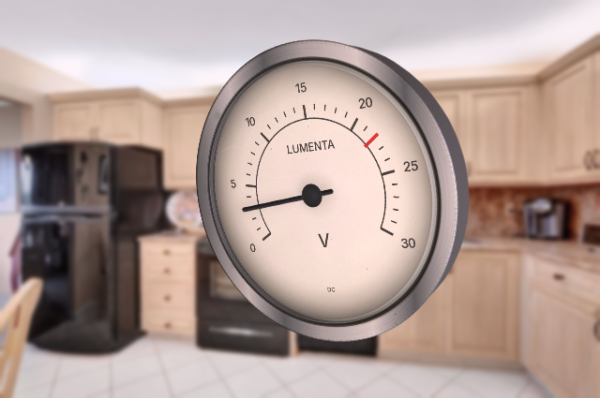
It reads **3** V
